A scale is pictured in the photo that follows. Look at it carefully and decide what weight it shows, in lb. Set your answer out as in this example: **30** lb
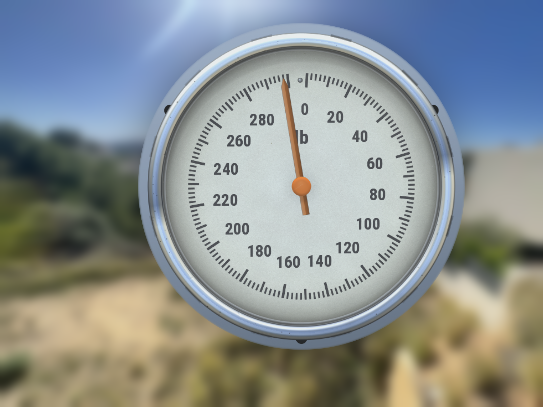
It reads **298** lb
